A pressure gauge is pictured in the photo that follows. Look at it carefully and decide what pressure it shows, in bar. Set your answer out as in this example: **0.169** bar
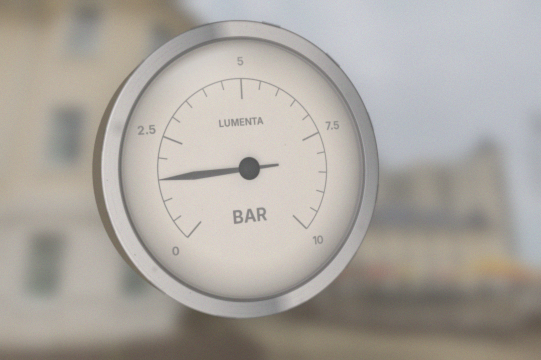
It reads **1.5** bar
